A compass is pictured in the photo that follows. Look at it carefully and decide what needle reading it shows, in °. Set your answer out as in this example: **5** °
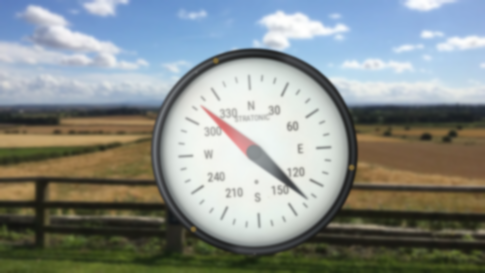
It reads **315** °
